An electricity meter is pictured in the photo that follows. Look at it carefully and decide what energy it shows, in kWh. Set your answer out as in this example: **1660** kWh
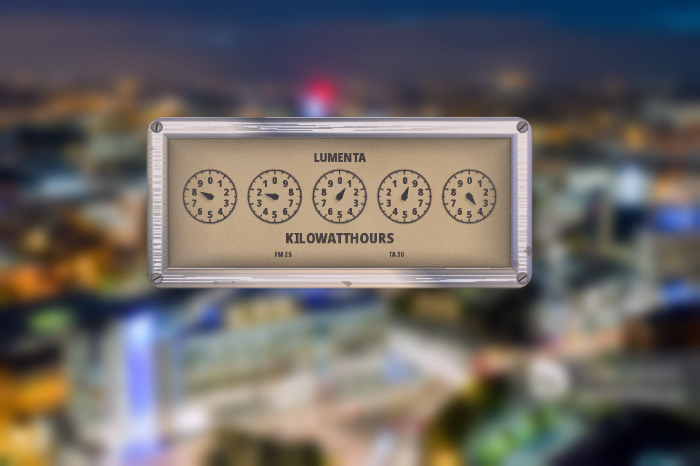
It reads **82094** kWh
